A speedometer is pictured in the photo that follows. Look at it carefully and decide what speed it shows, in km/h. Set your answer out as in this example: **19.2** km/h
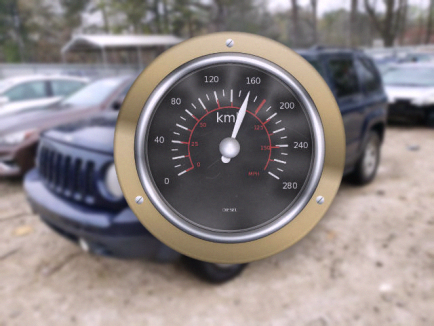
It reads **160** km/h
